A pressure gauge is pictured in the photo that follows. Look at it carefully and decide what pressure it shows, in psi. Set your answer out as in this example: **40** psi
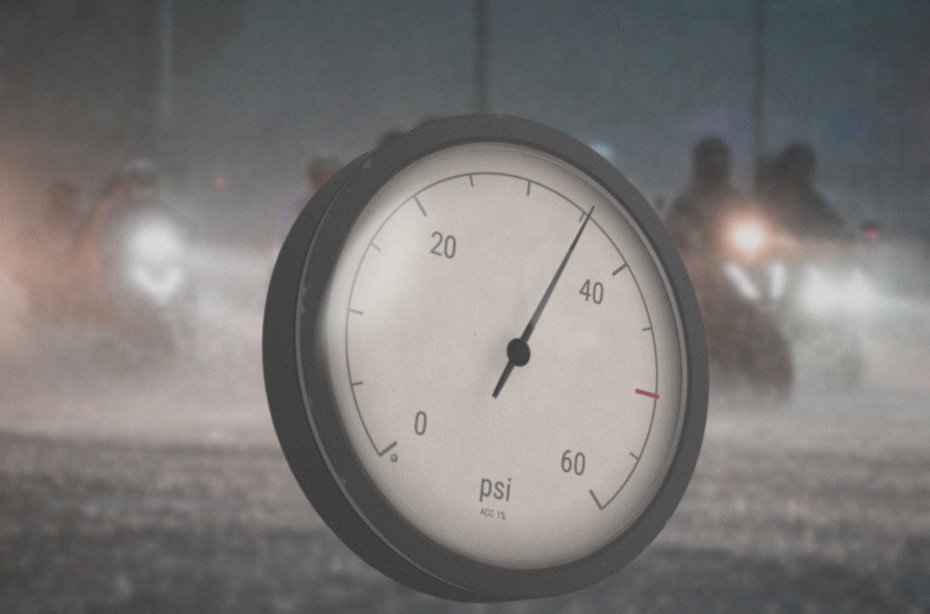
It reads **35** psi
